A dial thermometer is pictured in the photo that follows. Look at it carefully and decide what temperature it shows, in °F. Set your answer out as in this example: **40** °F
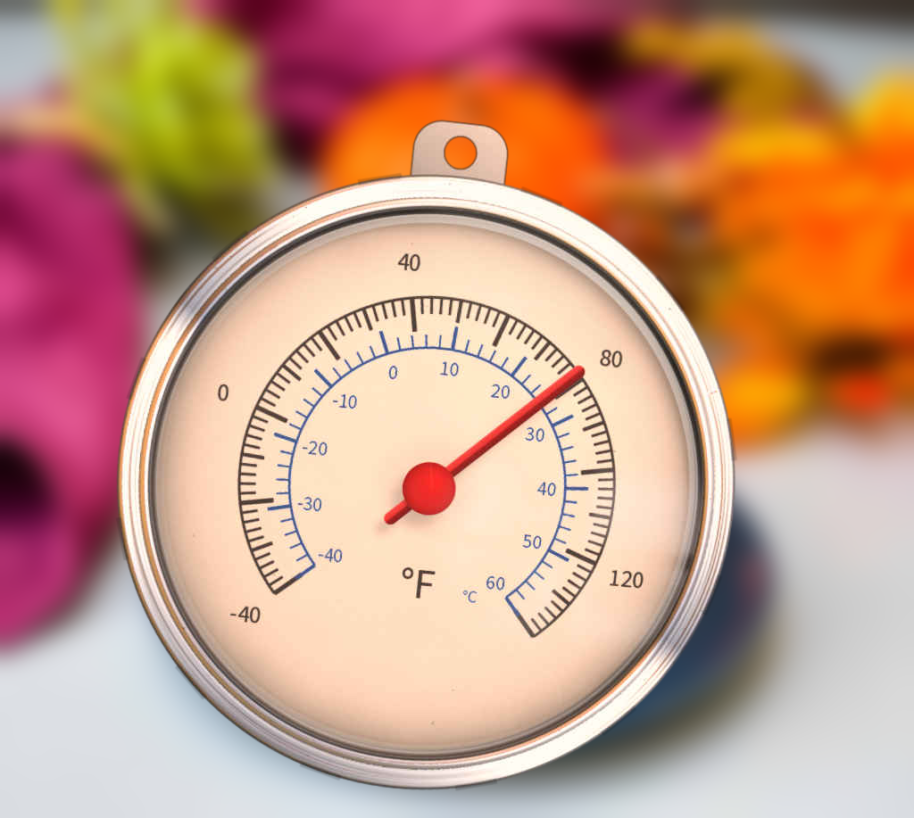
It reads **78** °F
